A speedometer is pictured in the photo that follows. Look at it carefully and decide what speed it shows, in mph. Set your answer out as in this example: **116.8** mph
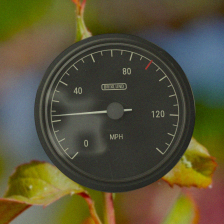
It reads **22.5** mph
